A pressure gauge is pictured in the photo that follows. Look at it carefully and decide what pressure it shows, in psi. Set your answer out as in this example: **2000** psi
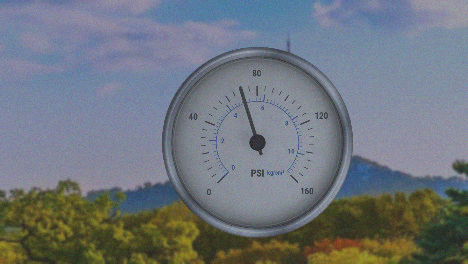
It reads **70** psi
